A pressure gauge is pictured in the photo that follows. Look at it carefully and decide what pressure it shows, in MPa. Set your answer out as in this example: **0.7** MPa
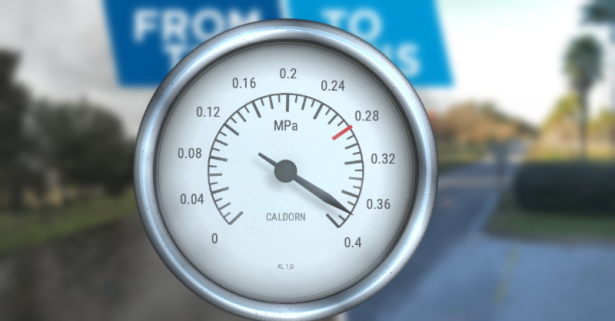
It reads **0.38** MPa
